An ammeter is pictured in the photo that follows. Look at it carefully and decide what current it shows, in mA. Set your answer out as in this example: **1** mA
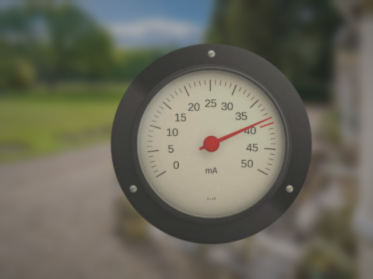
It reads **39** mA
